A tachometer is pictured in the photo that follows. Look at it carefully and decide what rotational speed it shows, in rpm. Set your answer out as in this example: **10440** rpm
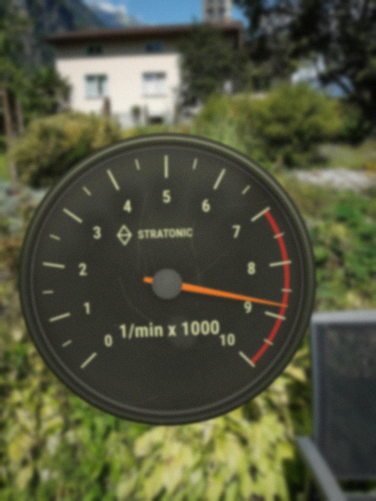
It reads **8750** rpm
